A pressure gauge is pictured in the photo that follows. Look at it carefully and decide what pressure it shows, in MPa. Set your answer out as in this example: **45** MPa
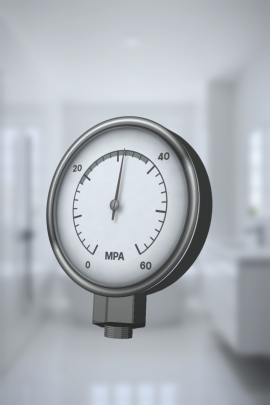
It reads **32** MPa
